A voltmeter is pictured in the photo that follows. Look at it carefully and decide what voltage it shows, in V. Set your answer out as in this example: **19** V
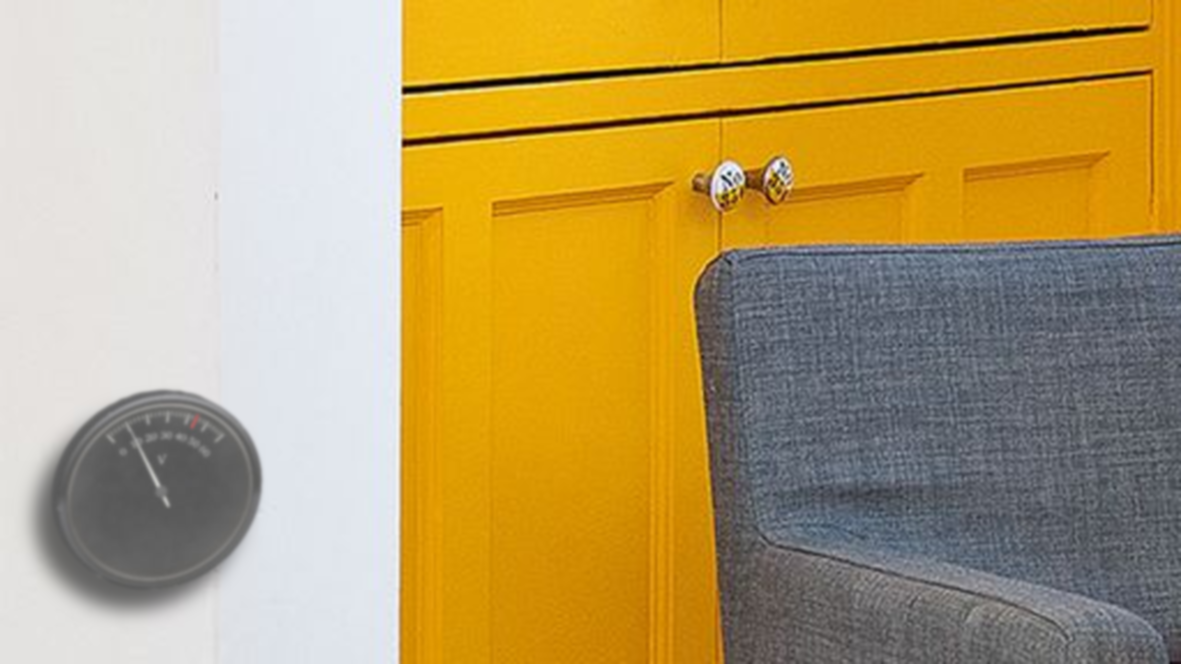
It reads **10** V
